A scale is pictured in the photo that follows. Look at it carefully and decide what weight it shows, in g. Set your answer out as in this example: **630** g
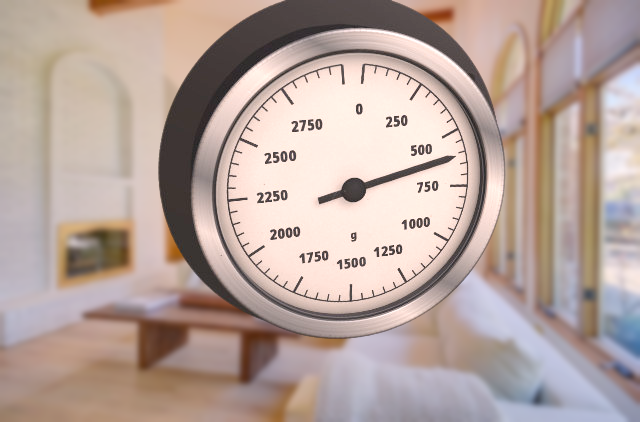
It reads **600** g
